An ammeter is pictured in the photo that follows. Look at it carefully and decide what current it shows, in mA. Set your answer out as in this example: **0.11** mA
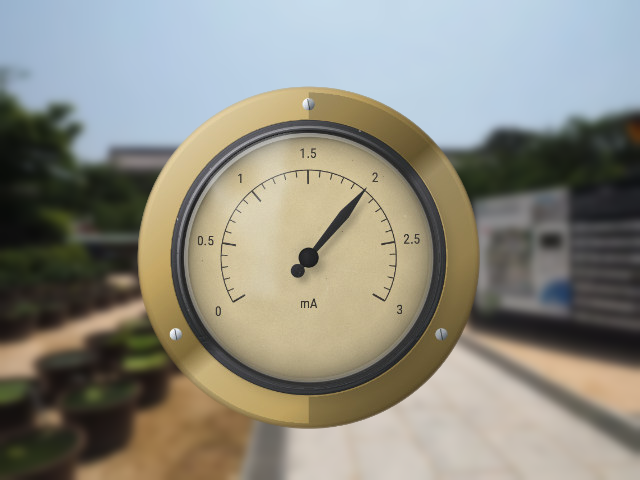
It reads **2** mA
